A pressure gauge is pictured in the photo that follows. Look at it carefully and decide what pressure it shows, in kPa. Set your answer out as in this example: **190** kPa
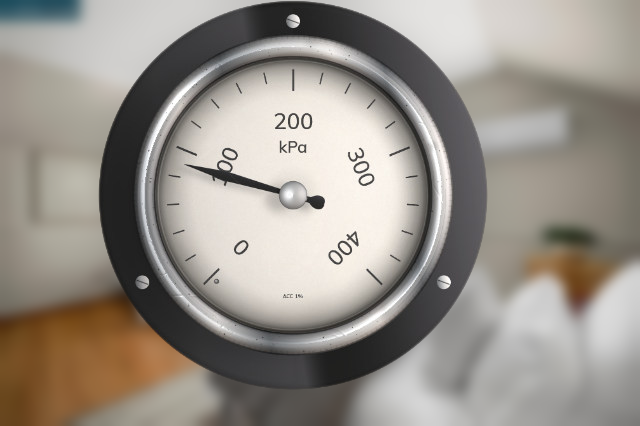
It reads **90** kPa
